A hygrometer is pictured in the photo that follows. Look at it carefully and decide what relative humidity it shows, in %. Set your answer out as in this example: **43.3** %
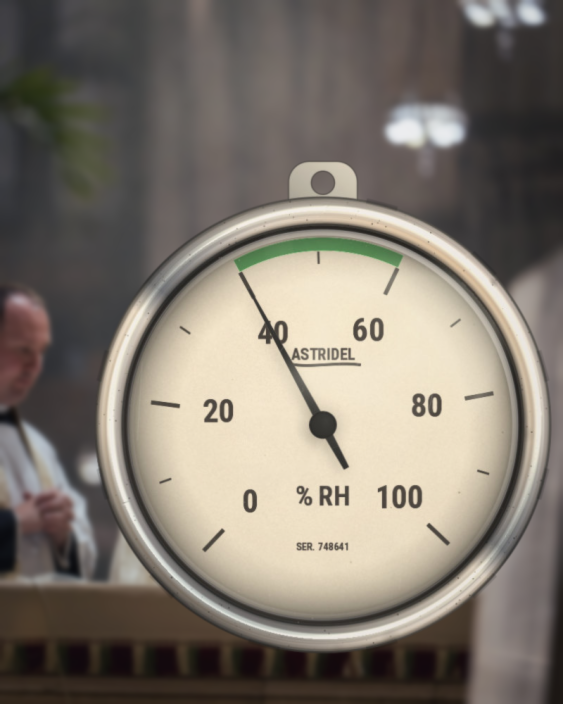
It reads **40** %
